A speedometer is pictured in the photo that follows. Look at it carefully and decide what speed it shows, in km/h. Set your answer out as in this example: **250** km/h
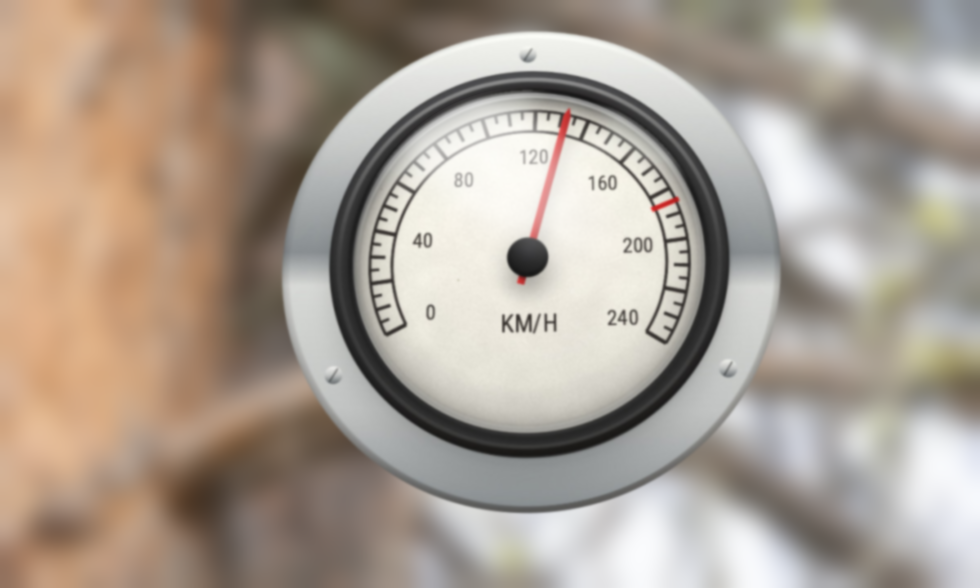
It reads **132.5** km/h
